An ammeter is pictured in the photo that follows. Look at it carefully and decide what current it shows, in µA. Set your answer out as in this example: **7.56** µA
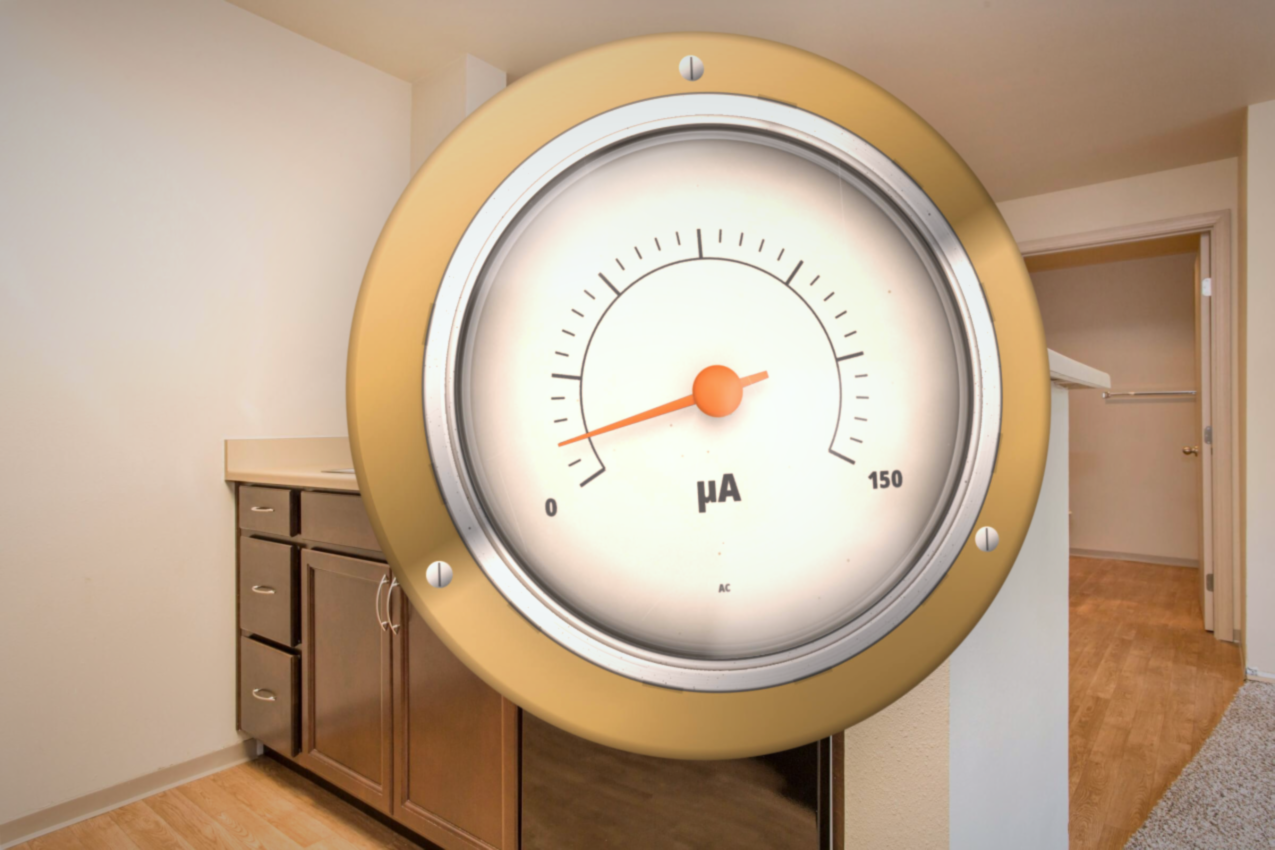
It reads **10** µA
